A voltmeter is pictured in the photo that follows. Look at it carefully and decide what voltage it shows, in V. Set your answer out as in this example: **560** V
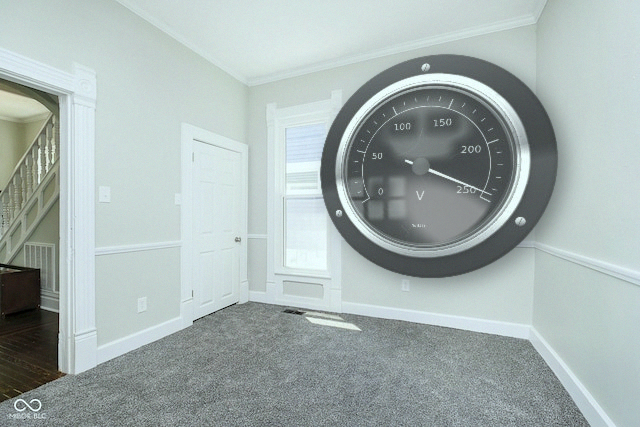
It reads **245** V
